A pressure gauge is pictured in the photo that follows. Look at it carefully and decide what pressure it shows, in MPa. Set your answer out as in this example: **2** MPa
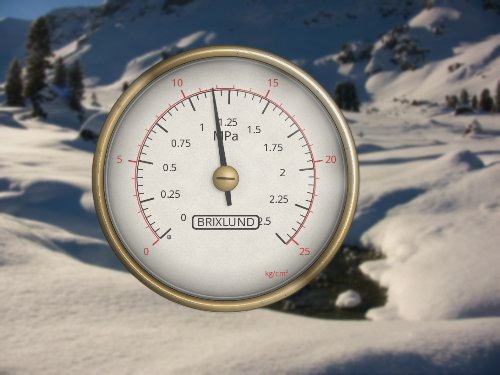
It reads **1.15** MPa
